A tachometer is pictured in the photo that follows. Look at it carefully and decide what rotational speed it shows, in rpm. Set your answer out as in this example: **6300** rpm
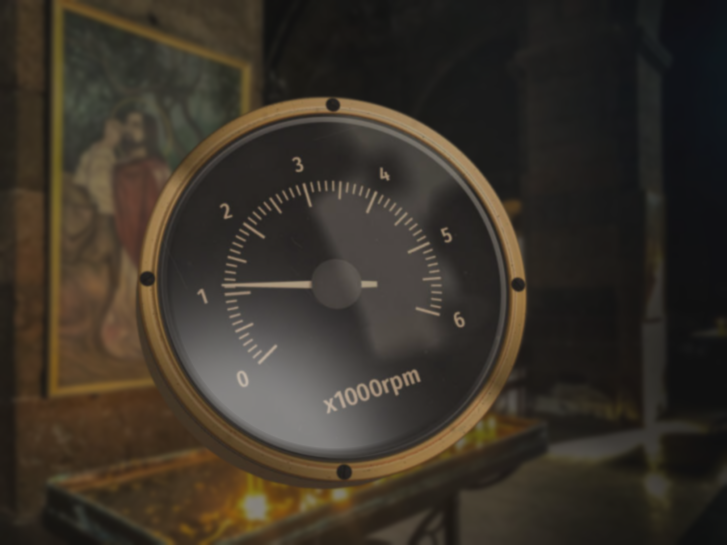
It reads **1100** rpm
